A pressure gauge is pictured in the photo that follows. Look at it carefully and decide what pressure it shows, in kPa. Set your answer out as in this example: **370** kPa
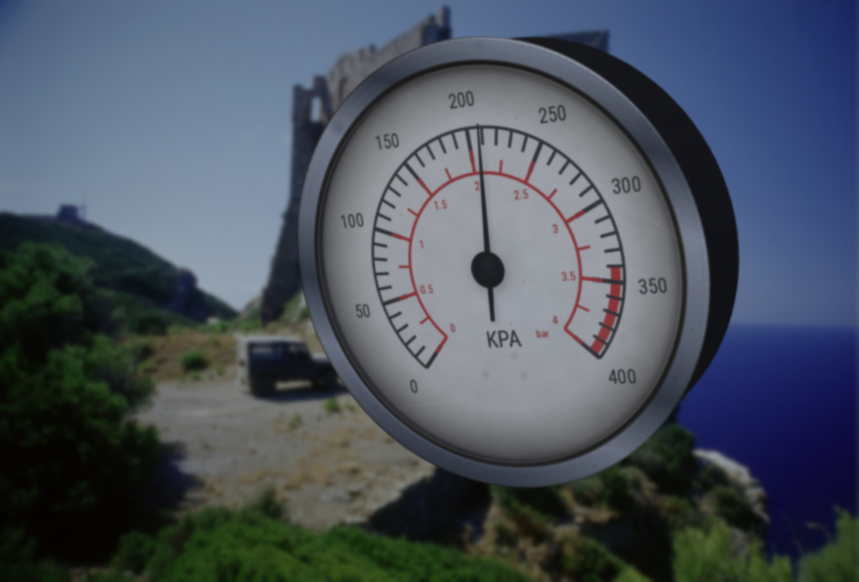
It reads **210** kPa
